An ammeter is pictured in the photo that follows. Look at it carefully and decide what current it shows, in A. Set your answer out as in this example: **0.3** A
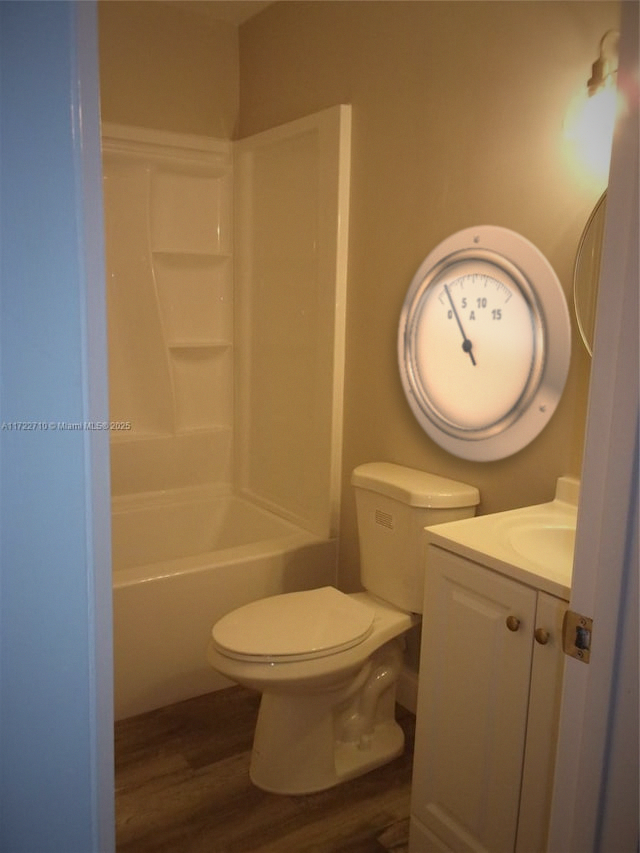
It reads **2.5** A
